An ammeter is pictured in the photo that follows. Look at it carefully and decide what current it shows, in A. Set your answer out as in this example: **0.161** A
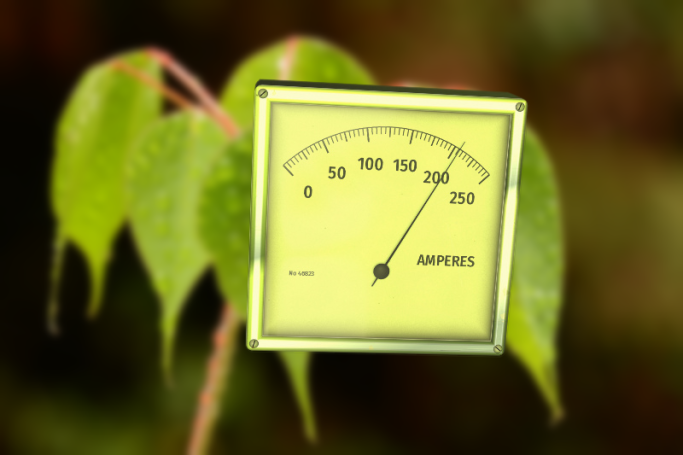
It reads **205** A
